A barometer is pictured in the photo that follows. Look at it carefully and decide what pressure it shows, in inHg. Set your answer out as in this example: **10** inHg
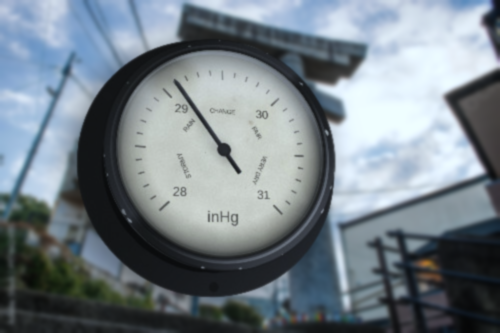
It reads **29.1** inHg
